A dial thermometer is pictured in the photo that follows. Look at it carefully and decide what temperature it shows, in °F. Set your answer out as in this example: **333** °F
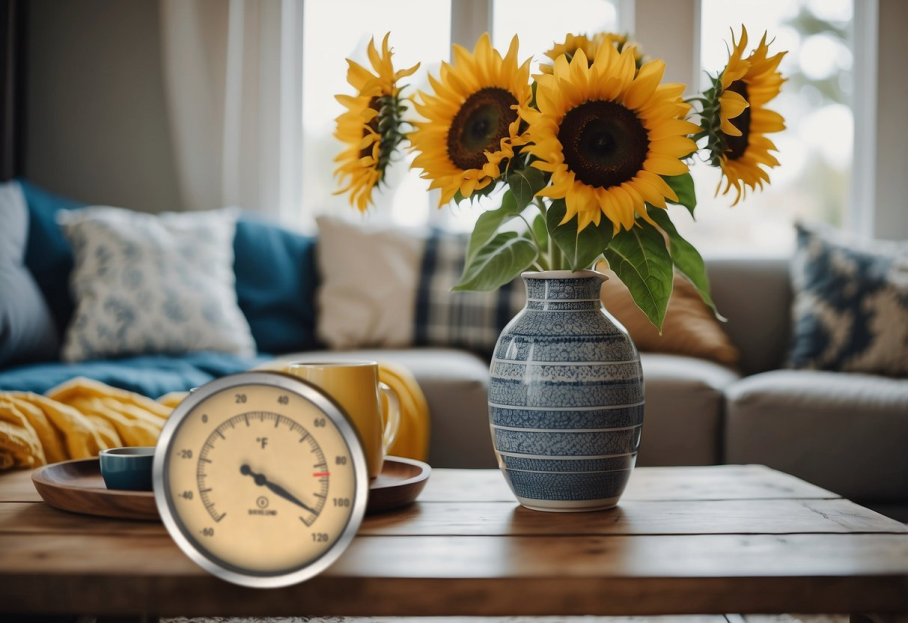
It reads **110** °F
